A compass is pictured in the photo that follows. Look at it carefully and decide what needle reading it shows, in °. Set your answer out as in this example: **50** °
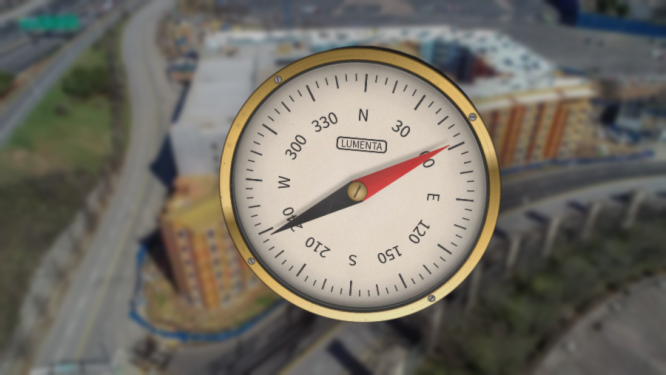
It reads **57.5** °
